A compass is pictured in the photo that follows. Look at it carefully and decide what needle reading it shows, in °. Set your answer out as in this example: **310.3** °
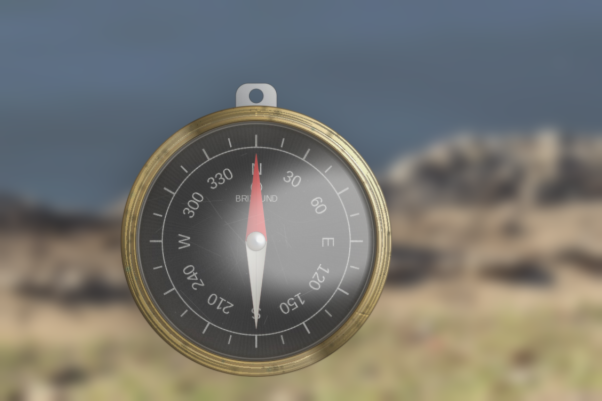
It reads **0** °
